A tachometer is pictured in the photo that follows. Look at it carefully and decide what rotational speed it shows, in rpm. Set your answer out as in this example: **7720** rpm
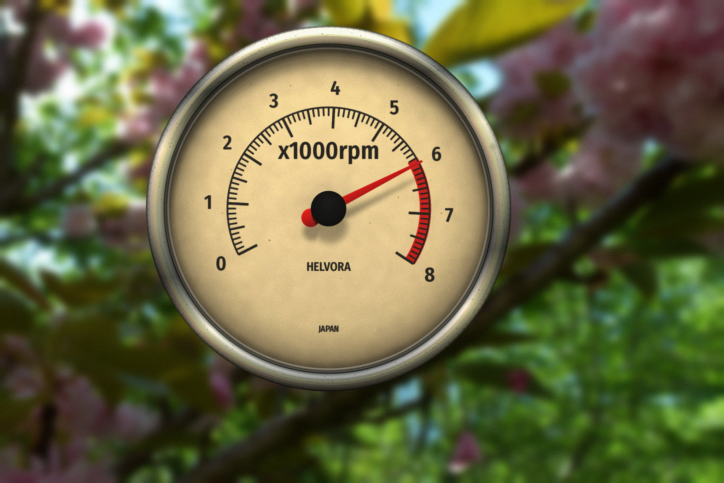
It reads **6000** rpm
